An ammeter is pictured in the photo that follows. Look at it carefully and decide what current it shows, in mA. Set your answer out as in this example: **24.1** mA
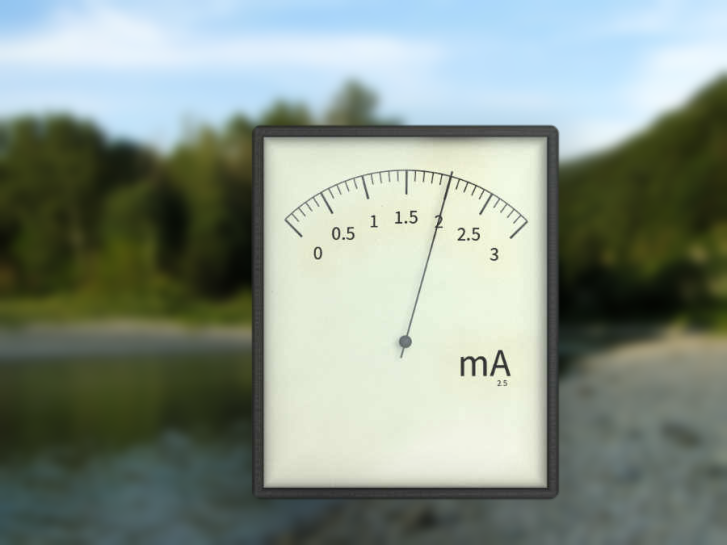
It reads **2** mA
